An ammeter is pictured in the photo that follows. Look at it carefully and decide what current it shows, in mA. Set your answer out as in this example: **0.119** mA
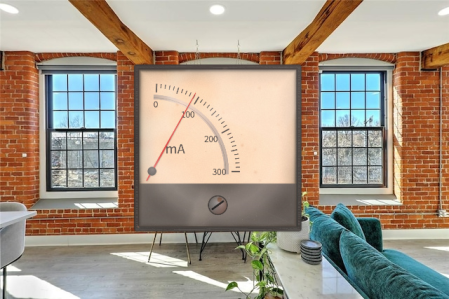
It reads **90** mA
